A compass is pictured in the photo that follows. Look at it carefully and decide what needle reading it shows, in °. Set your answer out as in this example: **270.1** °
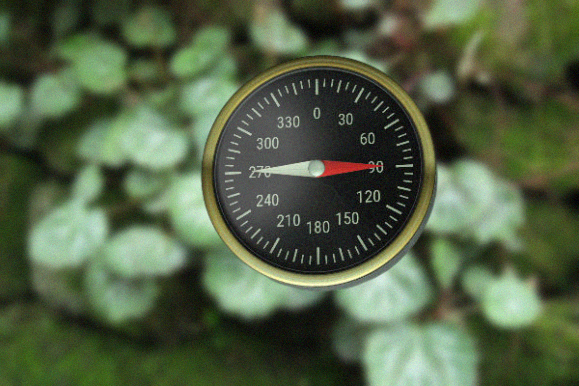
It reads **90** °
